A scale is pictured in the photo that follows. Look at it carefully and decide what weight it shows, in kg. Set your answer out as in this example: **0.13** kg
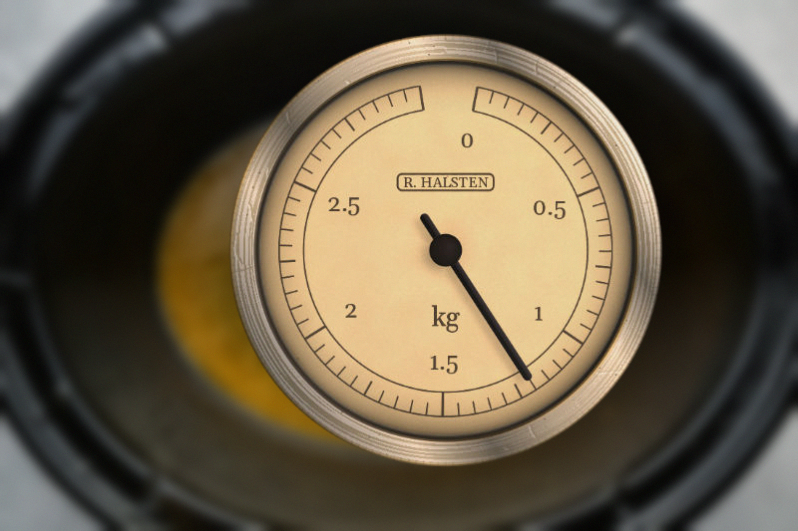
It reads **1.2** kg
